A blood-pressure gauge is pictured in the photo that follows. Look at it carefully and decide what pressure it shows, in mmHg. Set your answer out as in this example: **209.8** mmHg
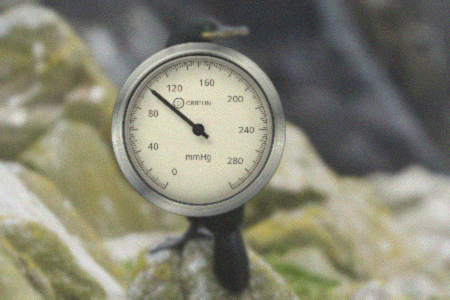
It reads **100** mmHg
